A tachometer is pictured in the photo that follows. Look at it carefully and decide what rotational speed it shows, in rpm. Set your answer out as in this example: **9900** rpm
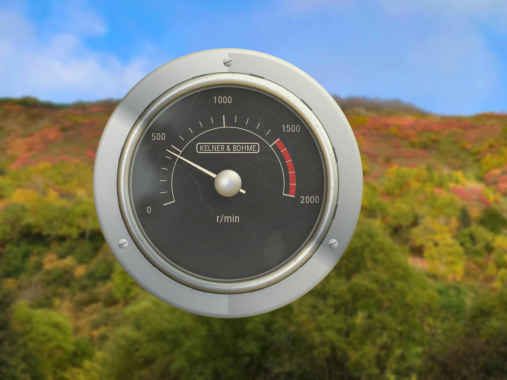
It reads **450** rpm
